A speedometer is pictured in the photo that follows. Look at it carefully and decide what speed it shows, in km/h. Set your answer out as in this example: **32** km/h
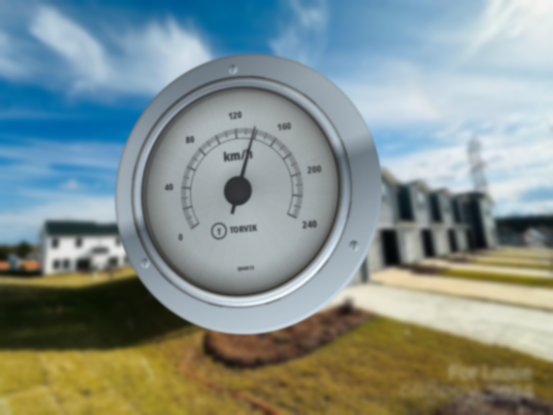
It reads **140** km/h
